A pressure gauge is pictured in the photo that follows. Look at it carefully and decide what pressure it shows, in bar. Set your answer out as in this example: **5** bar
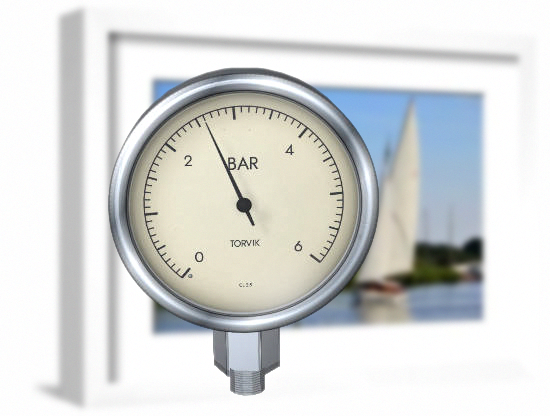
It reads **2.6** bar
